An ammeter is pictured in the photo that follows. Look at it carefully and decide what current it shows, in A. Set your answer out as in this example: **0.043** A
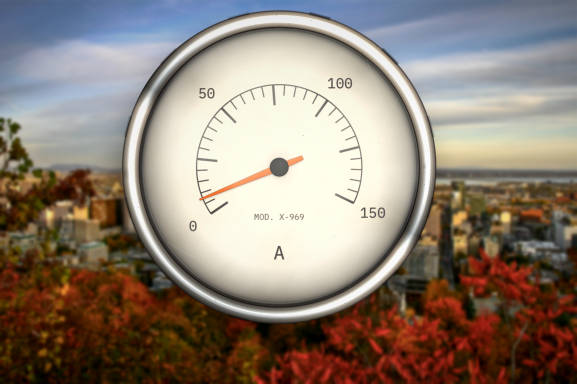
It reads **7.5** A
